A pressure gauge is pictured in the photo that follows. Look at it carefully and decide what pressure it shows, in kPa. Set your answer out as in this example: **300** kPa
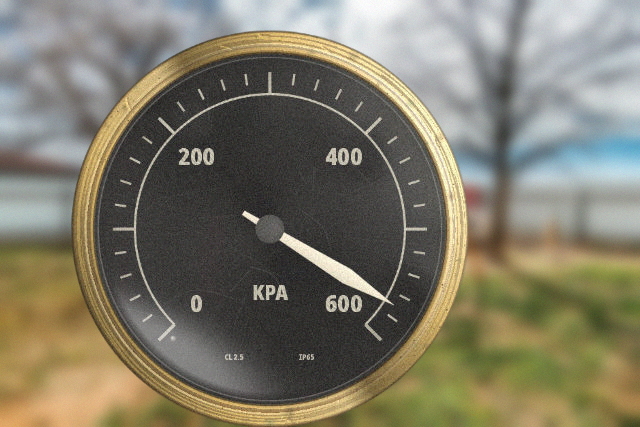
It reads **570** kPa
